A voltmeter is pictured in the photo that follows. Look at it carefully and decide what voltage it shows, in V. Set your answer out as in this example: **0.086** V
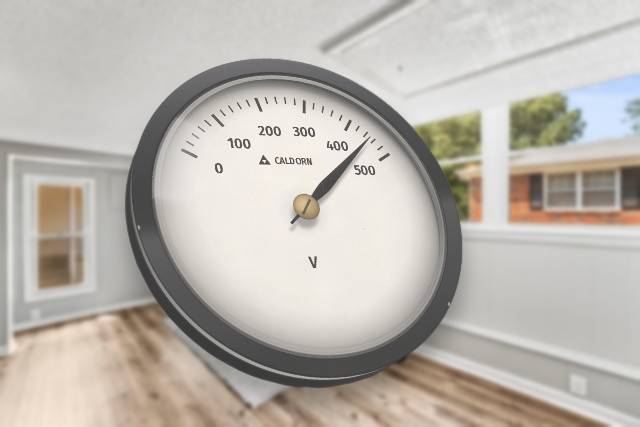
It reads **450** V
